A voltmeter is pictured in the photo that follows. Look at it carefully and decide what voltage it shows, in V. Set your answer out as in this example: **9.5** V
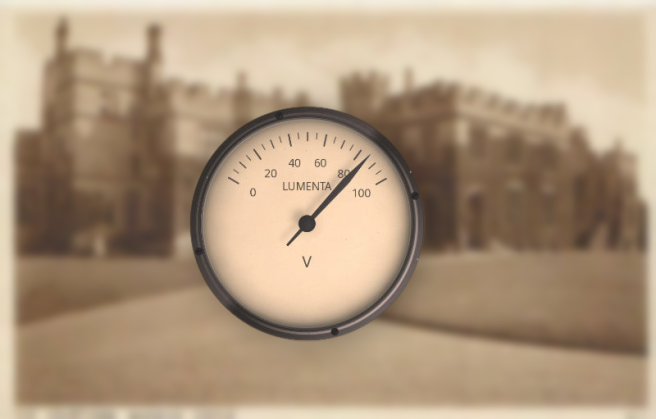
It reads **85** V
